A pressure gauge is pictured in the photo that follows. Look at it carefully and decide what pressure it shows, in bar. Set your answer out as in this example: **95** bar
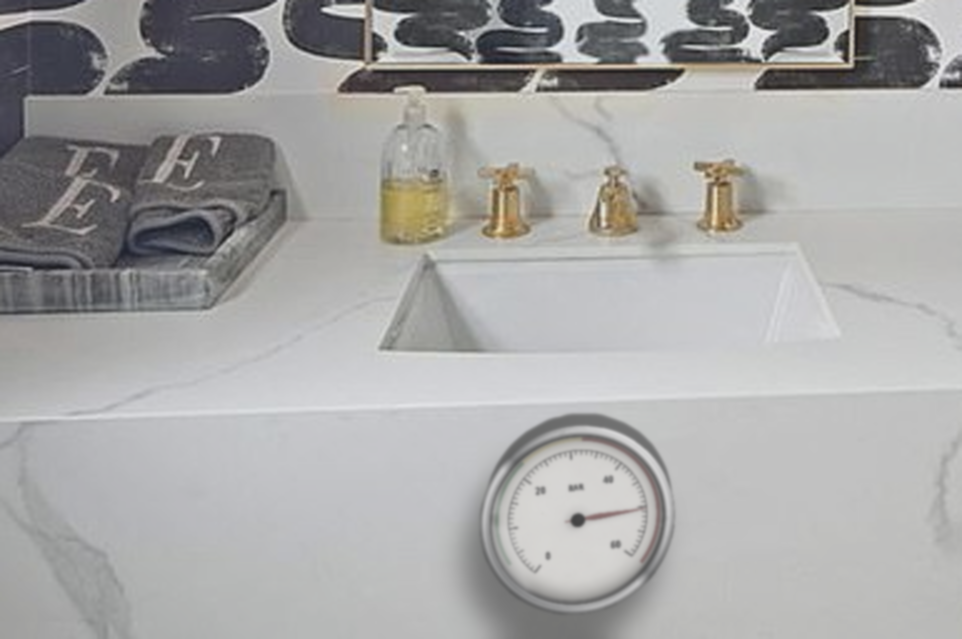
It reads **50** bar
